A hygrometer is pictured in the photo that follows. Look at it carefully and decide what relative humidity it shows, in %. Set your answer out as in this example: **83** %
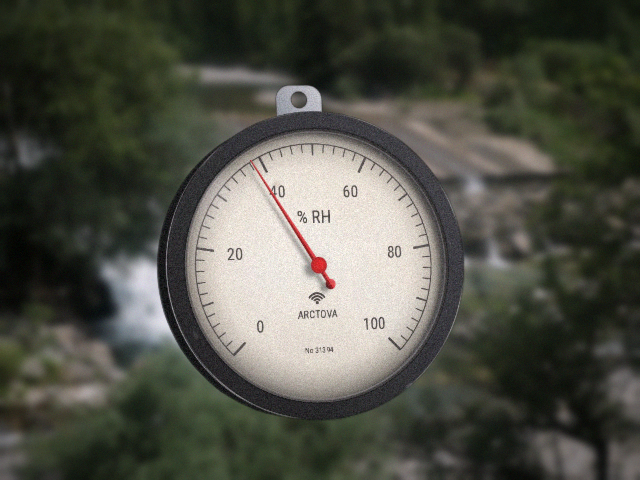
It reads **38** %
